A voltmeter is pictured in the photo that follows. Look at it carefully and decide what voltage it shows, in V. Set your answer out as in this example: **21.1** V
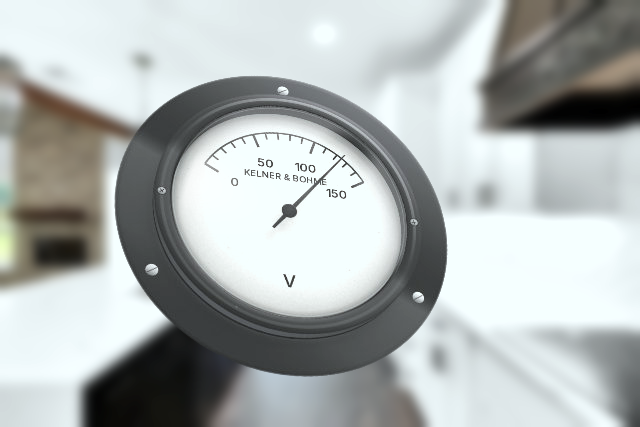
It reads **125** V
